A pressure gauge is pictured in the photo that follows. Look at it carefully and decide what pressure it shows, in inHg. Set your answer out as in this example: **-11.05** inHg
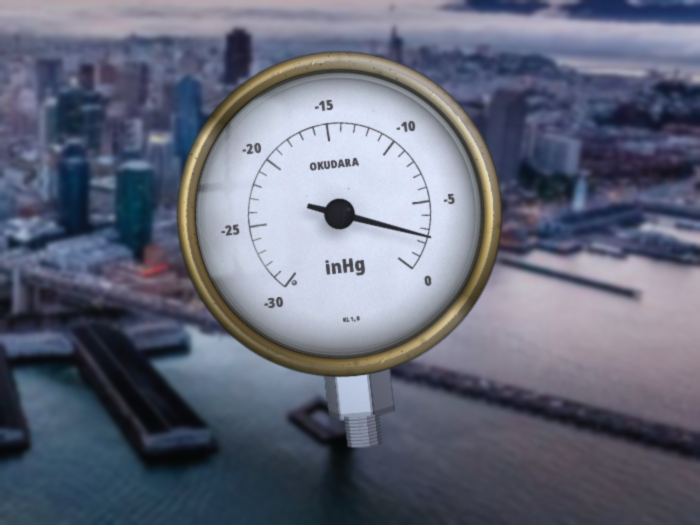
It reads **-2.5** inHg
